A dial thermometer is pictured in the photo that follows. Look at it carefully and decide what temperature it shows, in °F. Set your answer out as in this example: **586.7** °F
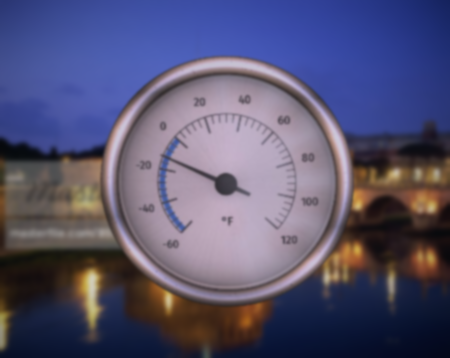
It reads **-12** °F
